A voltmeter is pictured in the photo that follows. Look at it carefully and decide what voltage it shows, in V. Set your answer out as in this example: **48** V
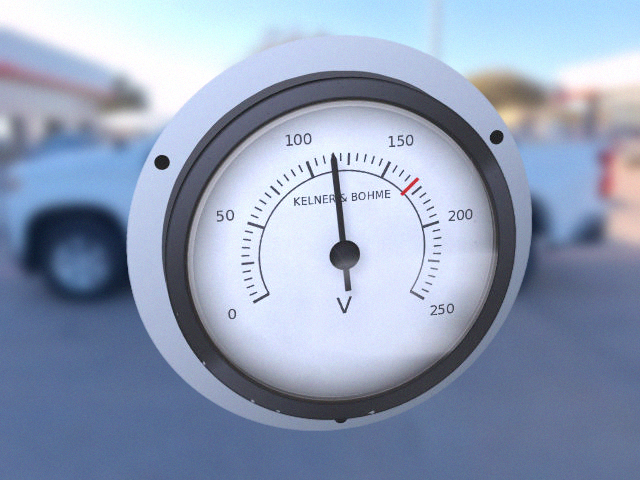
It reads **115** V
